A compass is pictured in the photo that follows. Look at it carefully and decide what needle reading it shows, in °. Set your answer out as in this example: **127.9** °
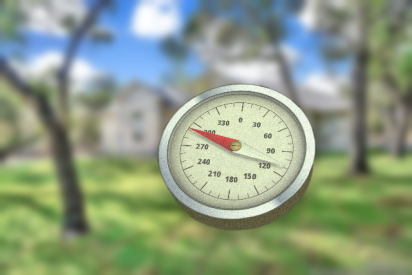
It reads **290** °
